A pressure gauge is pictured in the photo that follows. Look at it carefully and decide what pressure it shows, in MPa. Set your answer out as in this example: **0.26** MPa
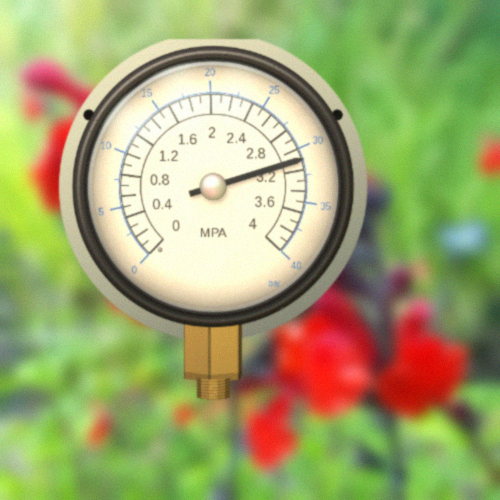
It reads **3.1** MPa
